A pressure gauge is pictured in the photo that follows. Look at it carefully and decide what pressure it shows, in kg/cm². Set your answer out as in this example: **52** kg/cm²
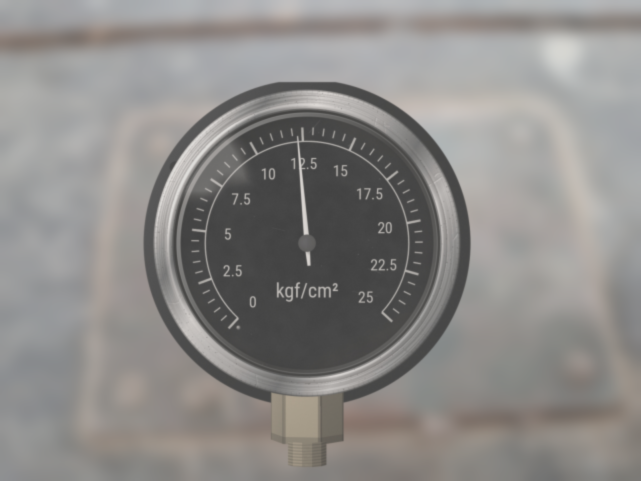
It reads **12.25** kg/cm²
